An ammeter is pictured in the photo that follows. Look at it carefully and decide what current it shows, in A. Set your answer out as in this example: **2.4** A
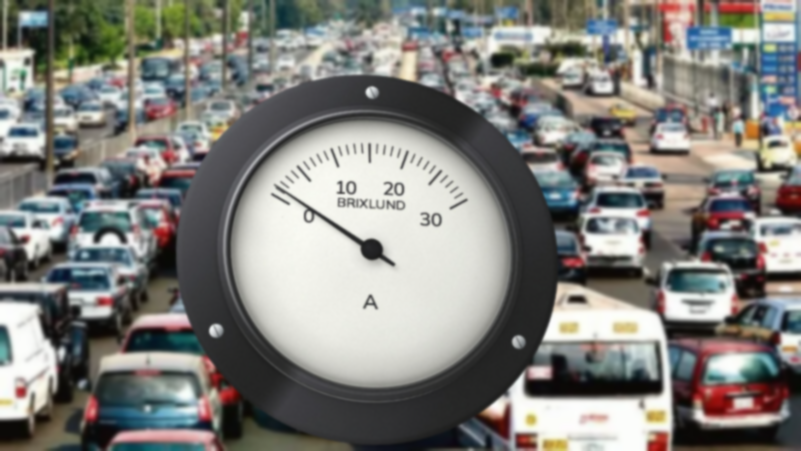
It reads **1** A
